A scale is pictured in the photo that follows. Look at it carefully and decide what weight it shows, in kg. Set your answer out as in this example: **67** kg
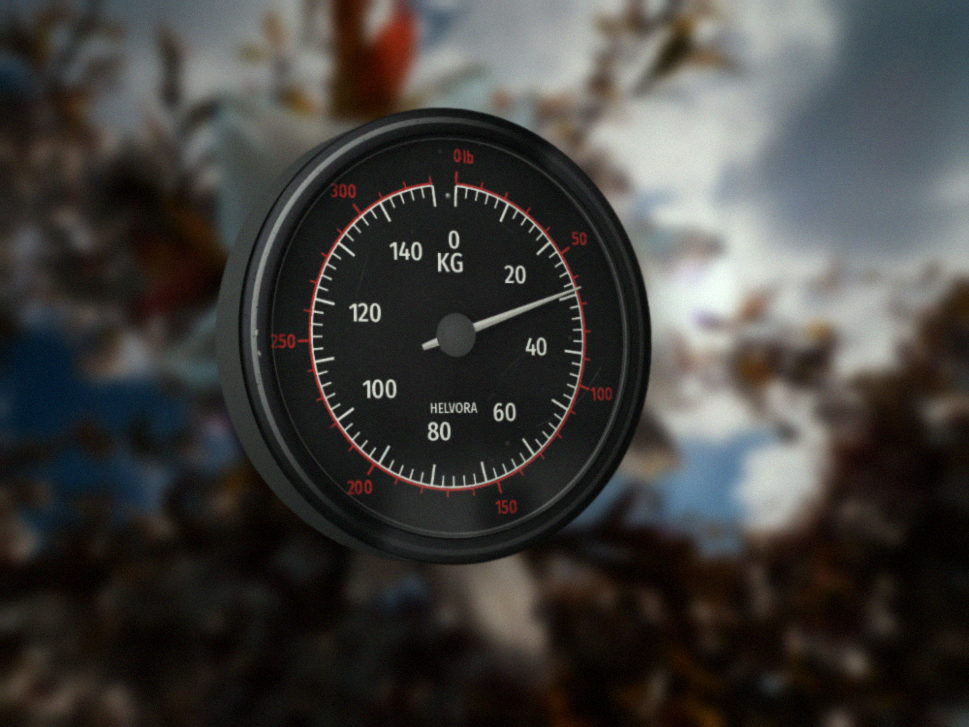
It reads **29** kg
